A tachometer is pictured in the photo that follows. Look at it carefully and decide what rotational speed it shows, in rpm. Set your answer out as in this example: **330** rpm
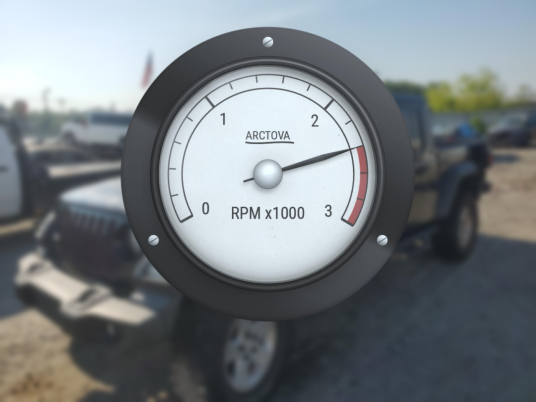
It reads **2400** rpm
